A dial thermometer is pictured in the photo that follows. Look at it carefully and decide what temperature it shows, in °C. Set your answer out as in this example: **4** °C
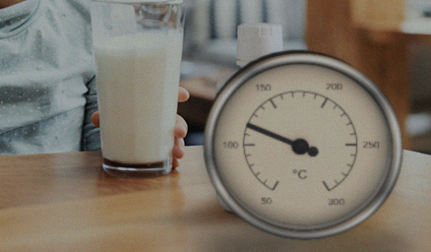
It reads **120** °C
